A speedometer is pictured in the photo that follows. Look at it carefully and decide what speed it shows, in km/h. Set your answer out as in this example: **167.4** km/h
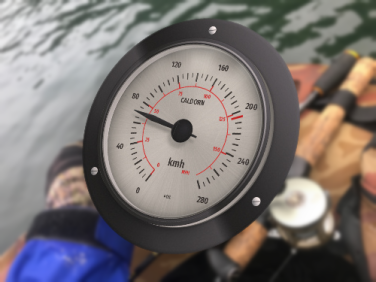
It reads **70** km/h
